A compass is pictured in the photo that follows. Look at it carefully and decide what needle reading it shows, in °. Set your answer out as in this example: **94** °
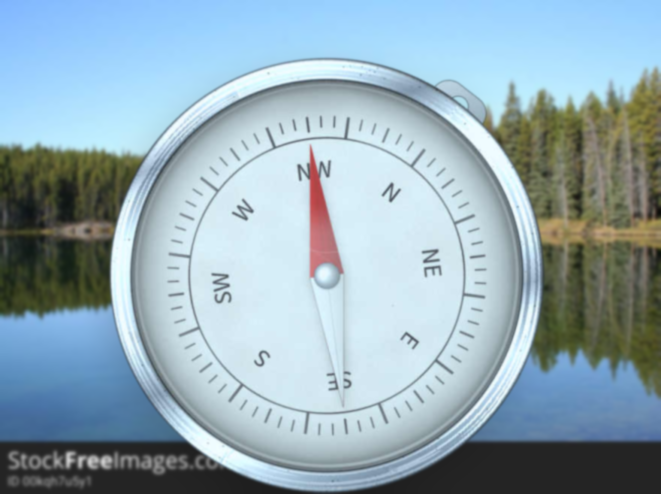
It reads **315** °
